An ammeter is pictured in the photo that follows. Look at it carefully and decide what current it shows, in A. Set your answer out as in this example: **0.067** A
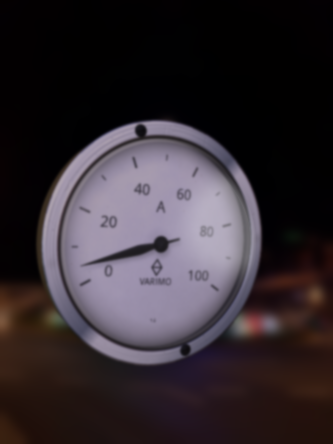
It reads **5** A
